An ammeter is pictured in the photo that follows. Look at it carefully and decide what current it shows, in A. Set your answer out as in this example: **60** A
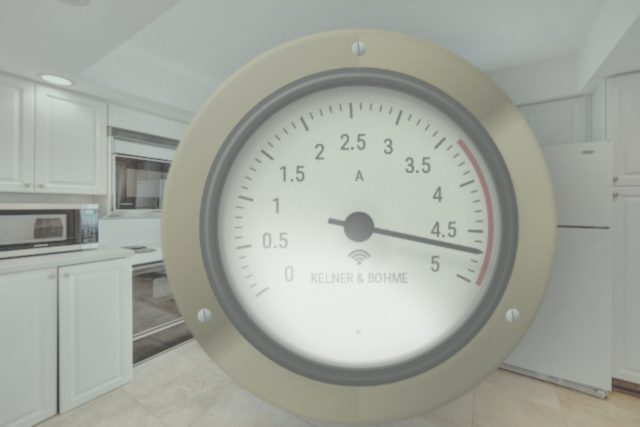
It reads **4.7** A
